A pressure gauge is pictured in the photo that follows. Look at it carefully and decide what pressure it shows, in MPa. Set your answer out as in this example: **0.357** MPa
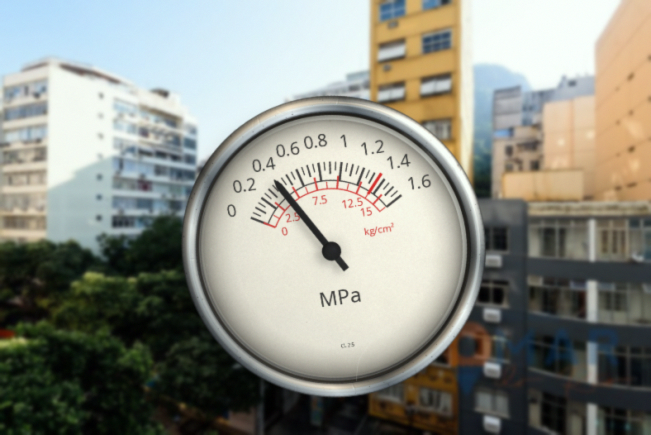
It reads **0.4** MPa
